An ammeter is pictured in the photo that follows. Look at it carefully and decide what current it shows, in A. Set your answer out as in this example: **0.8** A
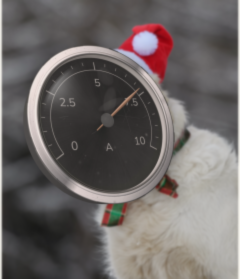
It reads **7.25** A
